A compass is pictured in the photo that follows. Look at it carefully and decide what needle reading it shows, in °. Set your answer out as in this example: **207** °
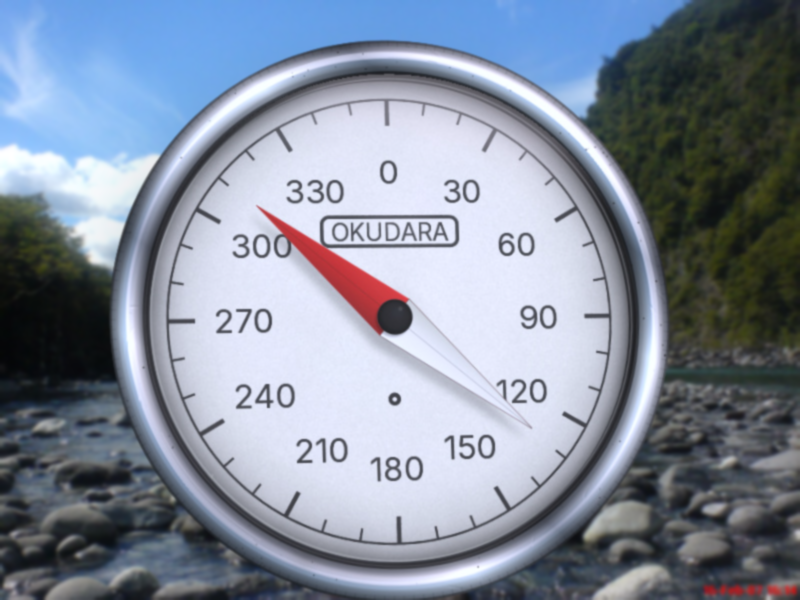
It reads **310** °
